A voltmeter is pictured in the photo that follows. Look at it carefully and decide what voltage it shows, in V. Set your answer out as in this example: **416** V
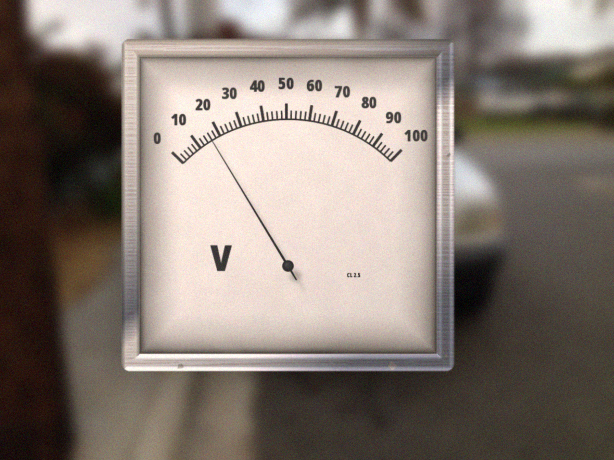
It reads **16** V
